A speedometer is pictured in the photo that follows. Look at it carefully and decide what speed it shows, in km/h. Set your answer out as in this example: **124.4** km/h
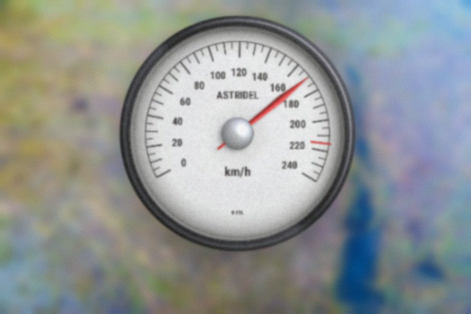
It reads **170** km/h
